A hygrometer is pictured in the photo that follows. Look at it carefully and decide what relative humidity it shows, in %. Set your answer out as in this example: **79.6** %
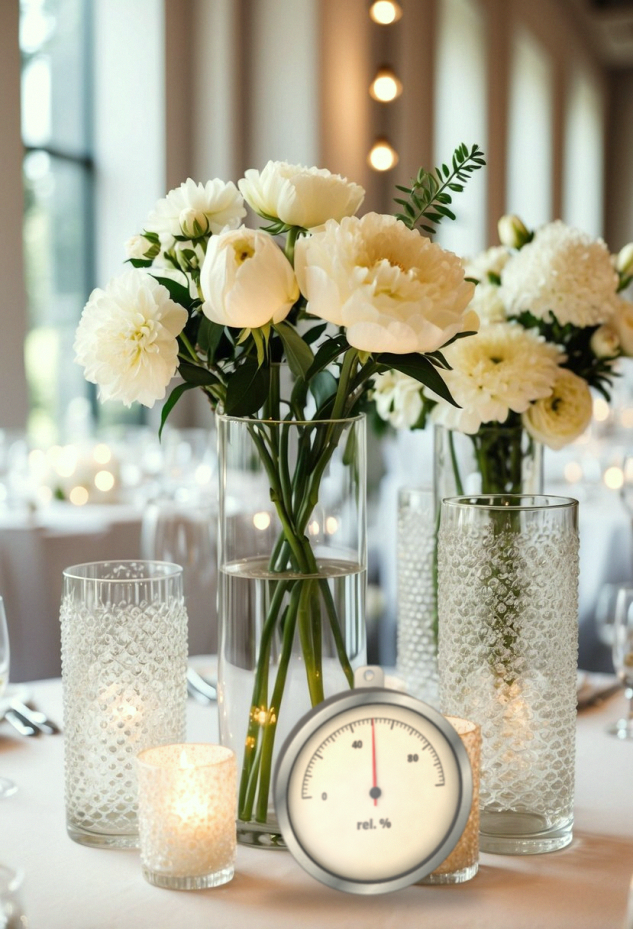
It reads **50** %
